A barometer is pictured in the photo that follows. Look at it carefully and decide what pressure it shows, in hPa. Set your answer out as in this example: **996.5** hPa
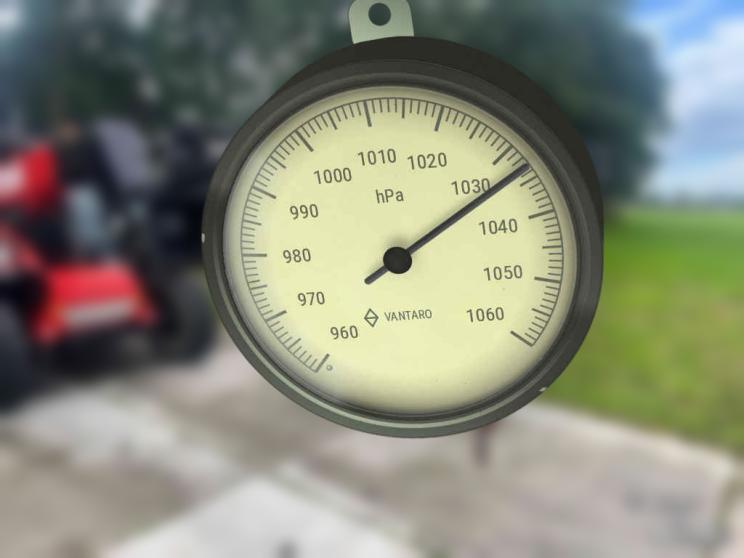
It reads **1033** hPa
